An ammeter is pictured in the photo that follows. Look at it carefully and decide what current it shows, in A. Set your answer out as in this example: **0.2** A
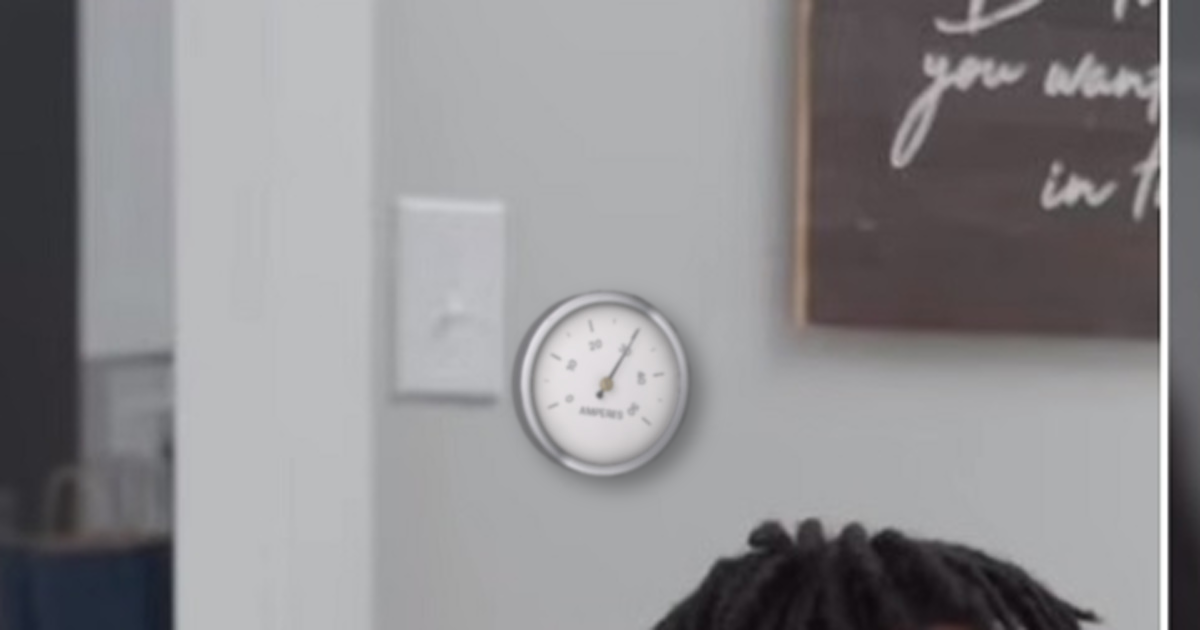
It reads **30** A
